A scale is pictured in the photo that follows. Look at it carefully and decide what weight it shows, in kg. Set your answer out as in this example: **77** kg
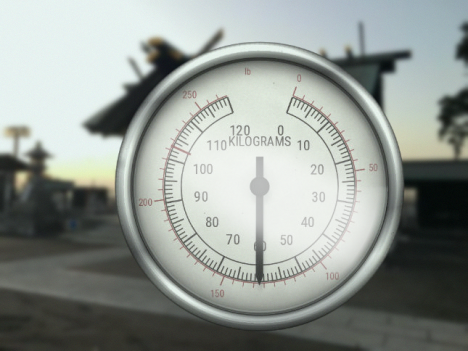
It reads **60** kg
